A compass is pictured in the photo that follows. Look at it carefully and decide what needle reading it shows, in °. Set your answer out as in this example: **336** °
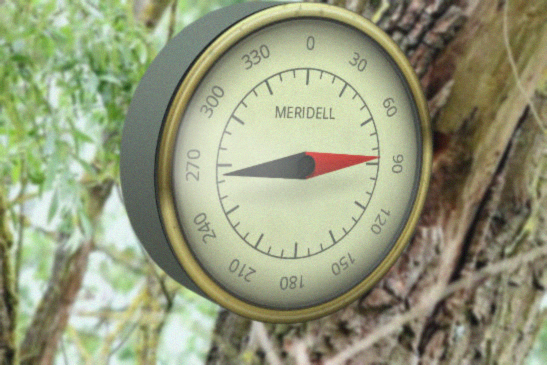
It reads **85** °
